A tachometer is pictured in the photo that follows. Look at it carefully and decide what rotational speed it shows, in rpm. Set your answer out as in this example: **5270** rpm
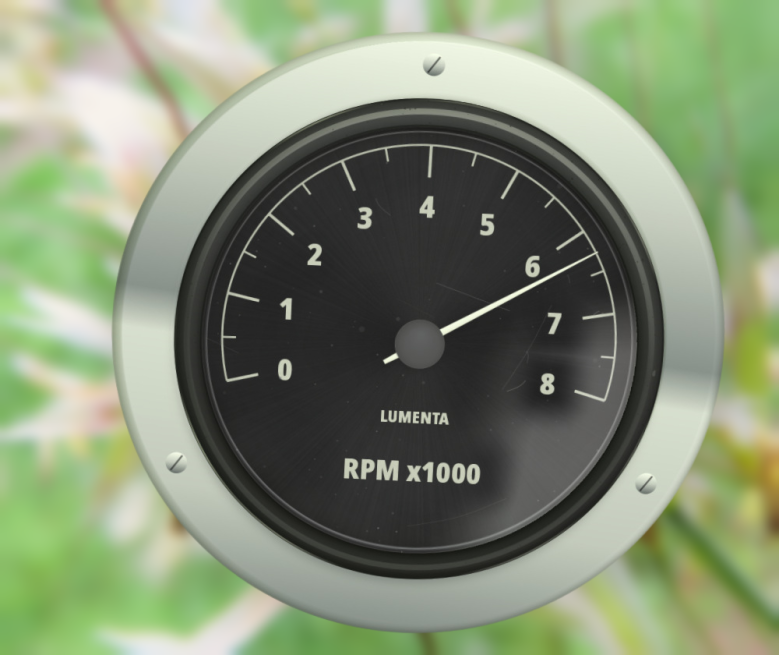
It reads **6250** rpm
